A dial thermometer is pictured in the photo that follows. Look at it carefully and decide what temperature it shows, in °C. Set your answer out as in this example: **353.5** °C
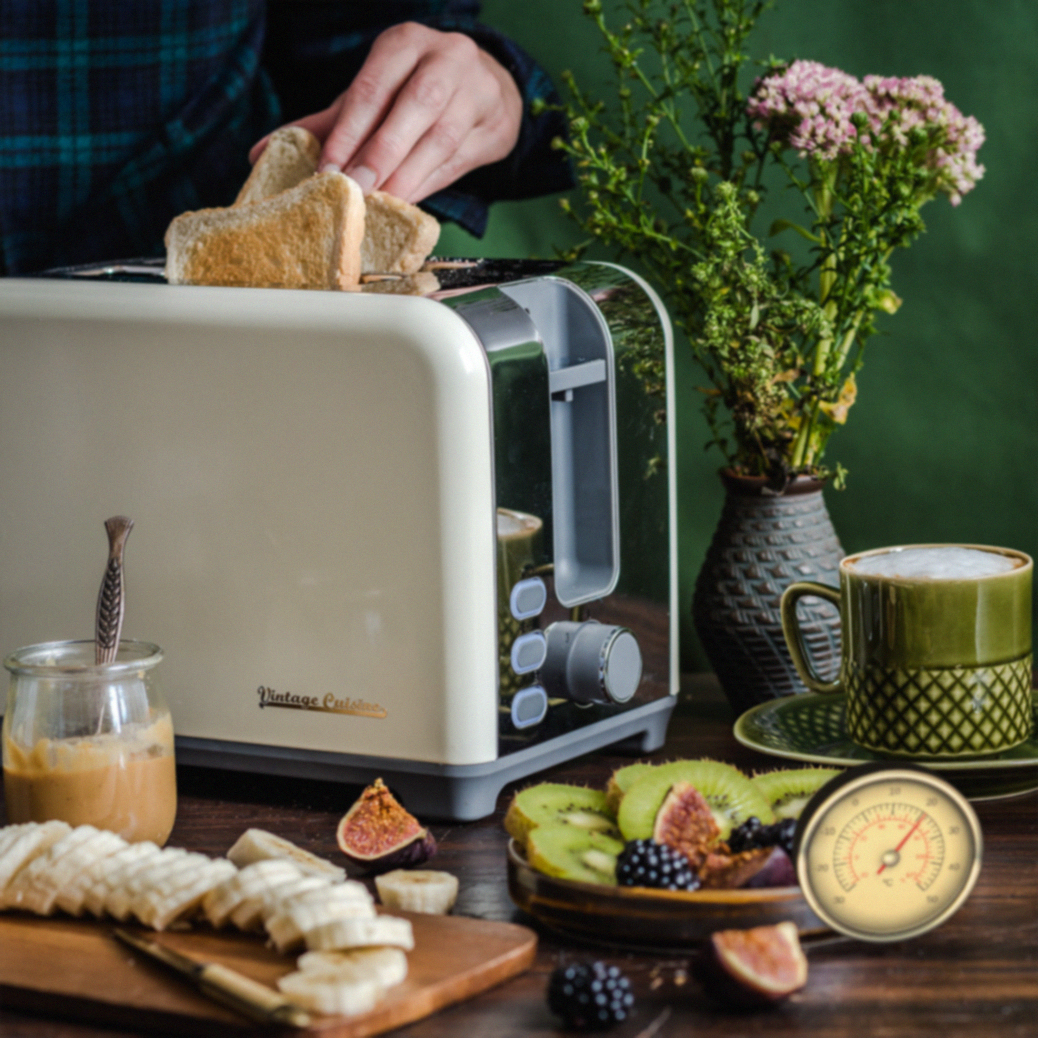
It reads **20** °C
